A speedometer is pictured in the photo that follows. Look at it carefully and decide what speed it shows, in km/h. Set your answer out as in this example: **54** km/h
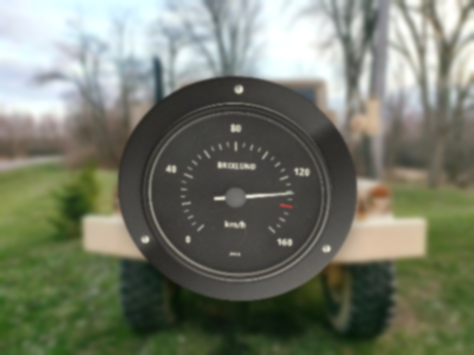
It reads **130** km/h
